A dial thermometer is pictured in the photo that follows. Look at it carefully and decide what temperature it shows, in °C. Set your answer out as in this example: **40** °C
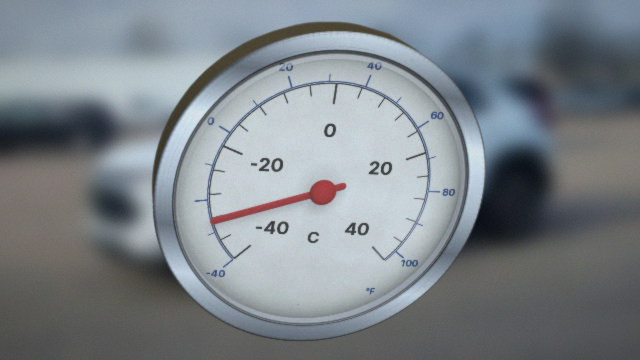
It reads **-32** °C
